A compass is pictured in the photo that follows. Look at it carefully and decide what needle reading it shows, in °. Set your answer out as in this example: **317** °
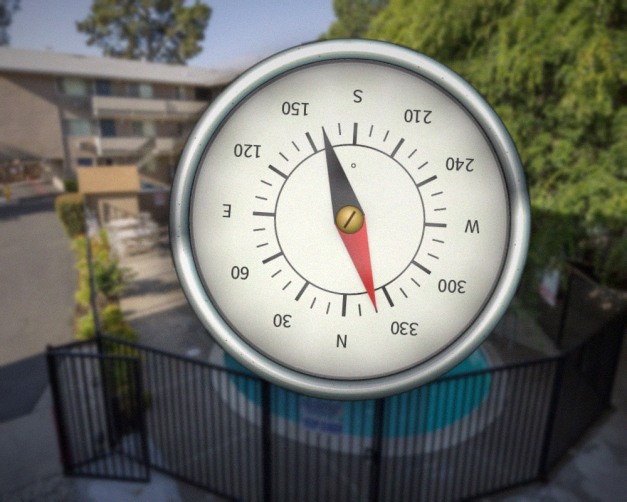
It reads **340** °
